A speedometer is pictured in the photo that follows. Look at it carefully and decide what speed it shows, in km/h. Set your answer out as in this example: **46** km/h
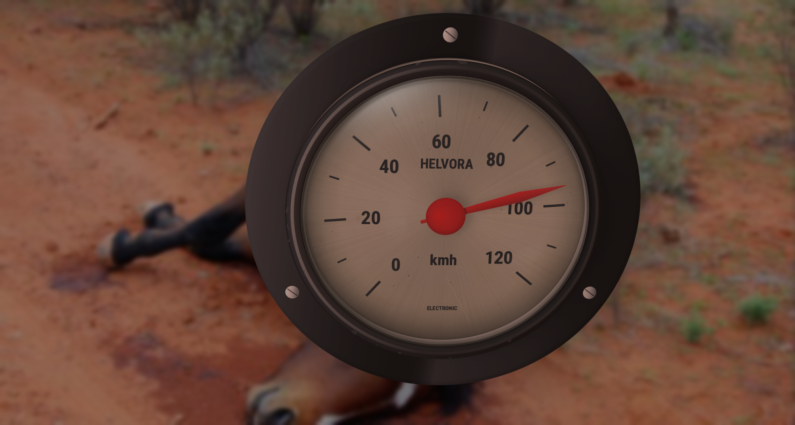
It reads **95** km/h
